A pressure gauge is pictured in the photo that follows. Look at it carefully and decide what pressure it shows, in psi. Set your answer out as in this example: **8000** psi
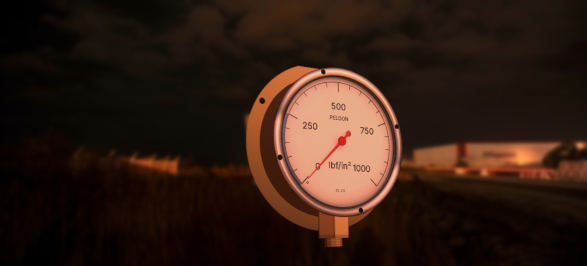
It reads **0** psi
